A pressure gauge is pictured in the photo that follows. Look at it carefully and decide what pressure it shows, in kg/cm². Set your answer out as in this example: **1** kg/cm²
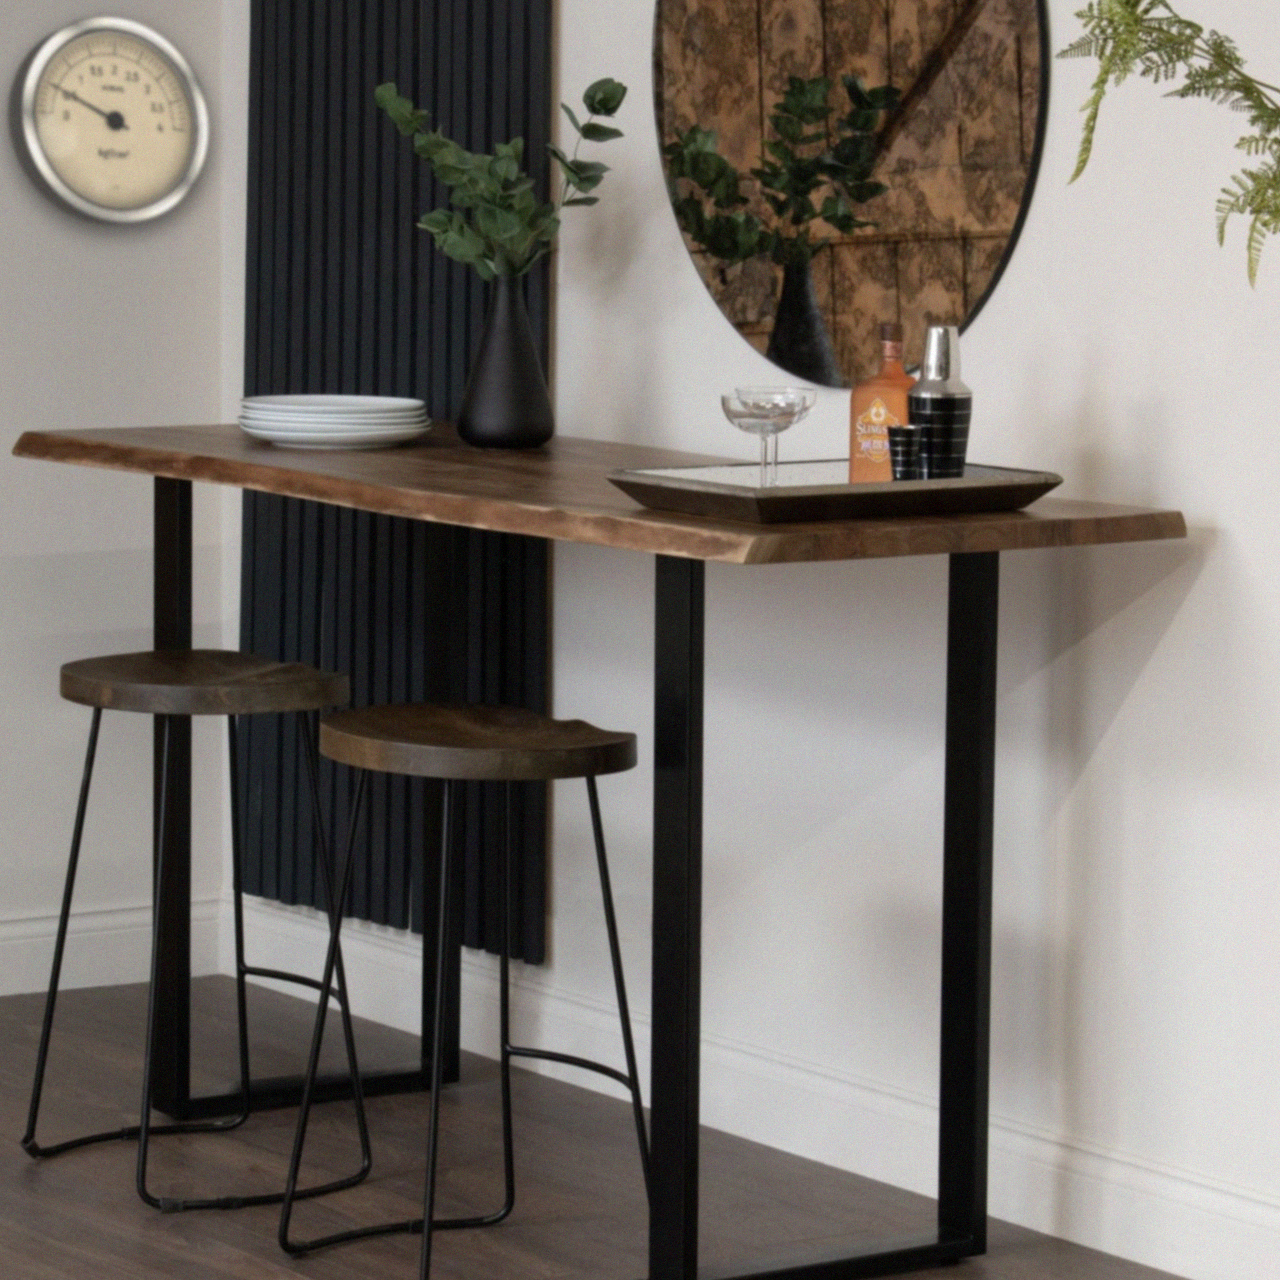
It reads **0.5** kg/cm²
